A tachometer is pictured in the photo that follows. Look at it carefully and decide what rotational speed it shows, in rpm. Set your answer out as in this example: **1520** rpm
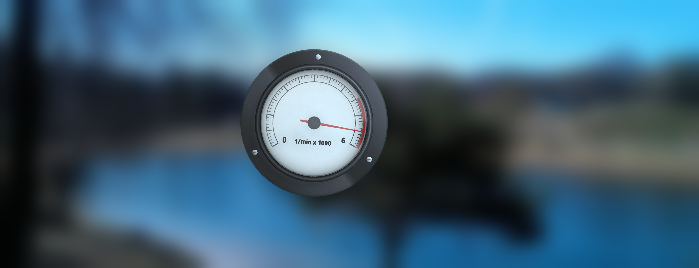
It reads **5500** rpm
